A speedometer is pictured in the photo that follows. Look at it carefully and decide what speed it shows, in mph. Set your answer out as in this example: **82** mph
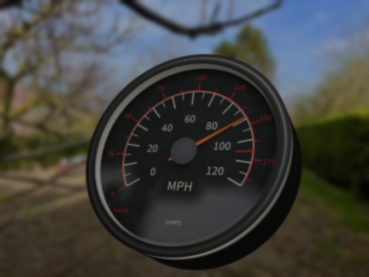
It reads **90** mph
